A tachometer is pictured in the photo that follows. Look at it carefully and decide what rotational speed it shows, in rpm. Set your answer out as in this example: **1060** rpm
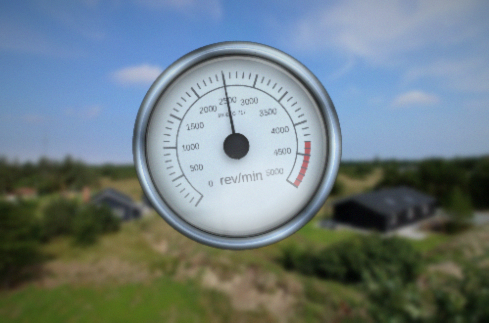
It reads **2500** rpm
